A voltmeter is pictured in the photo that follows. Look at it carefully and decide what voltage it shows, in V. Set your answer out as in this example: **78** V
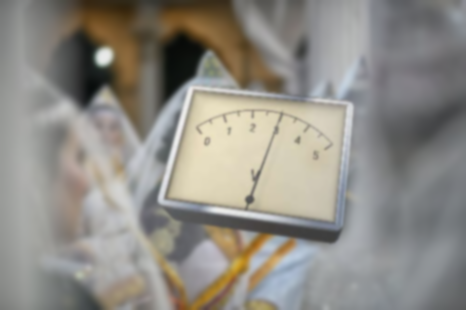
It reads **3** V
